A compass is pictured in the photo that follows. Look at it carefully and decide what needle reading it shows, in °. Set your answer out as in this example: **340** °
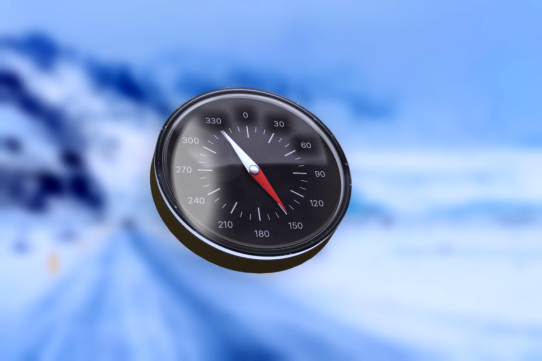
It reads **150** °
